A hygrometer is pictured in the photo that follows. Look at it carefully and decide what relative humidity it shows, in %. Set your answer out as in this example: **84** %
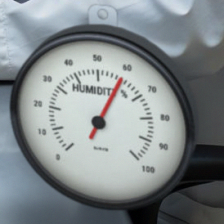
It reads **60** %
